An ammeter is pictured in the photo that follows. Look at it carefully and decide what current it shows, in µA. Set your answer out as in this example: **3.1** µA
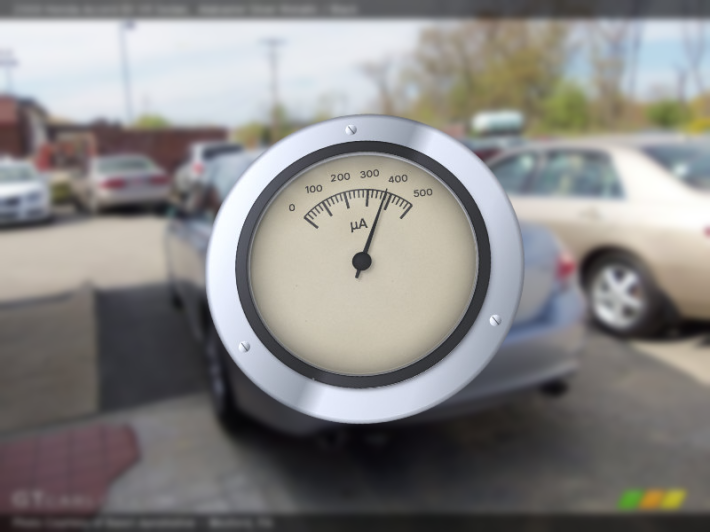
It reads **380** µA
